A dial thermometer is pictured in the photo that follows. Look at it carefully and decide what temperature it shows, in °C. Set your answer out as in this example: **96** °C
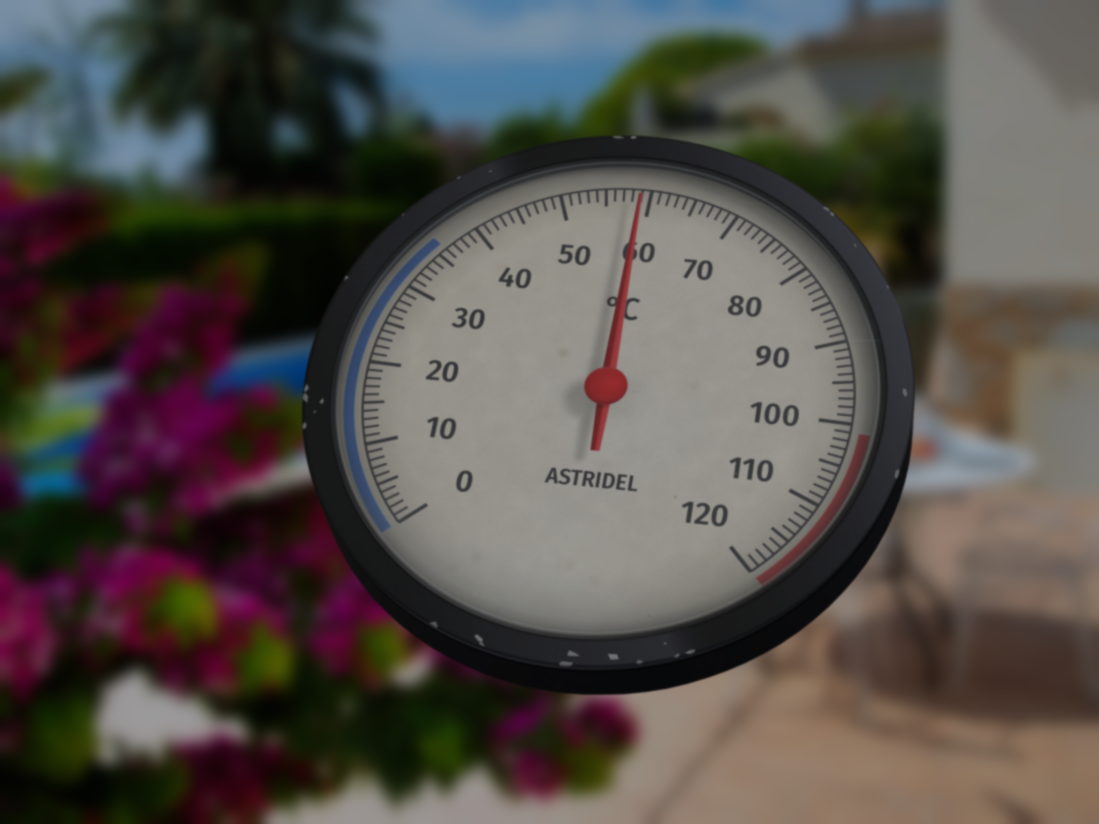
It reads **59** °C
